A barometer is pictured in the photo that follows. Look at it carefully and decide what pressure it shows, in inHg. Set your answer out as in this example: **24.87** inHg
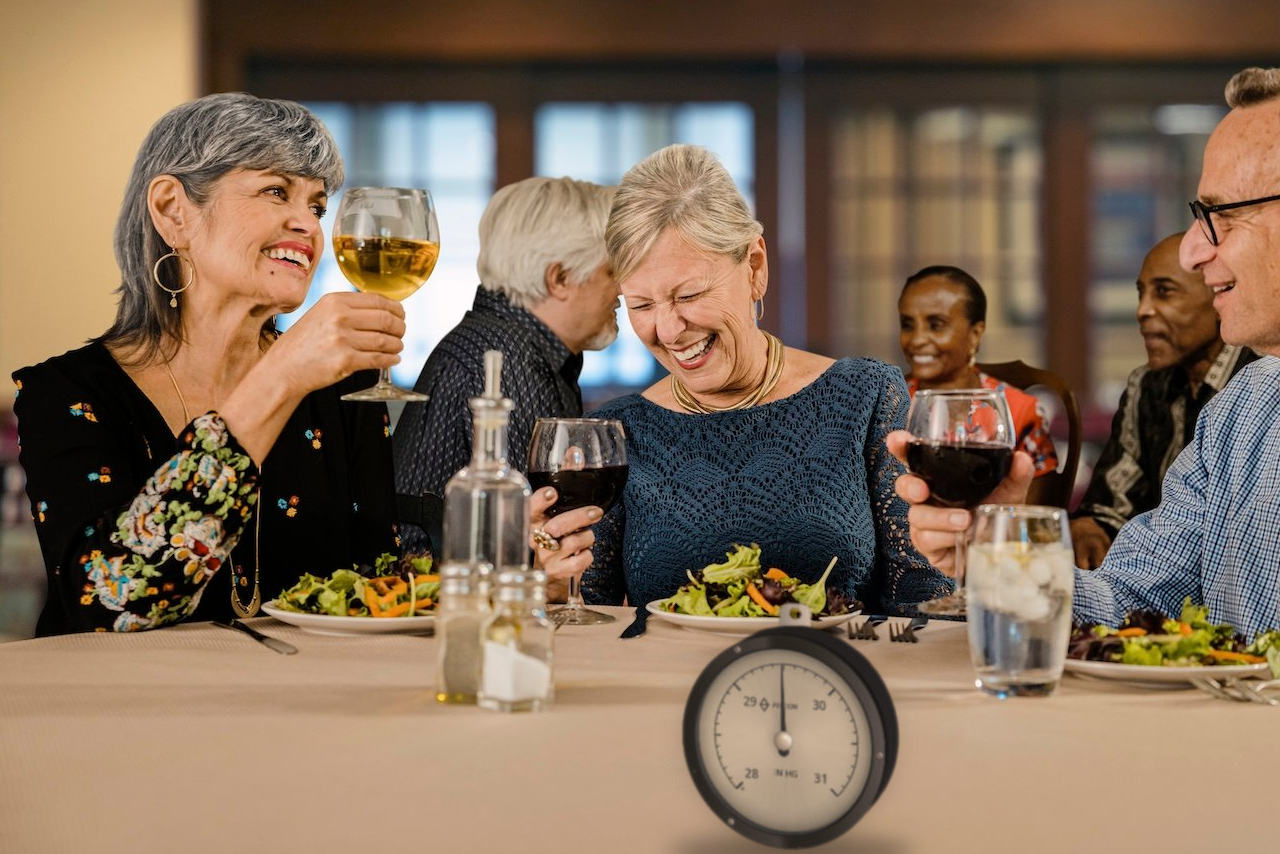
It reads **29.5** inHg
